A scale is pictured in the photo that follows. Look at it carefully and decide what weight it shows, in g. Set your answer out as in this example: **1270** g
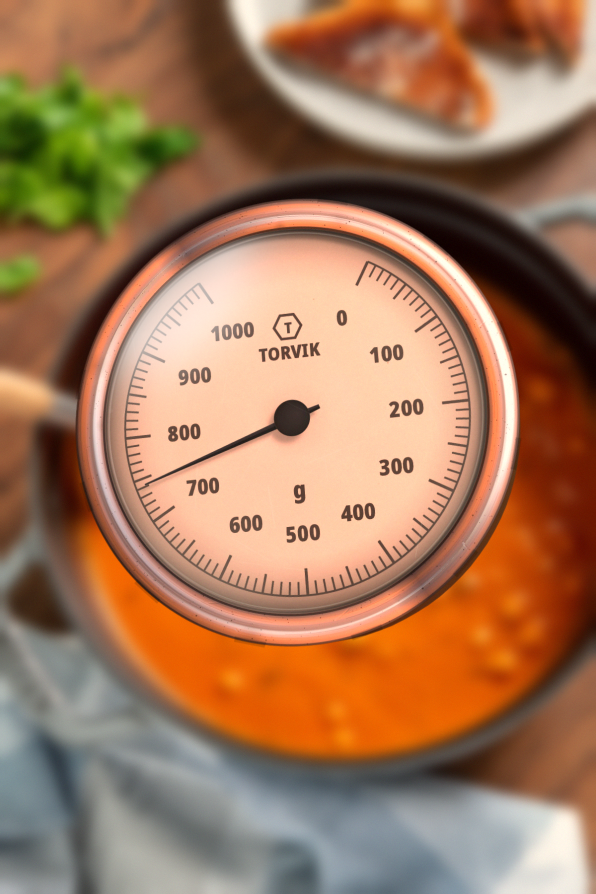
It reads **740** g
